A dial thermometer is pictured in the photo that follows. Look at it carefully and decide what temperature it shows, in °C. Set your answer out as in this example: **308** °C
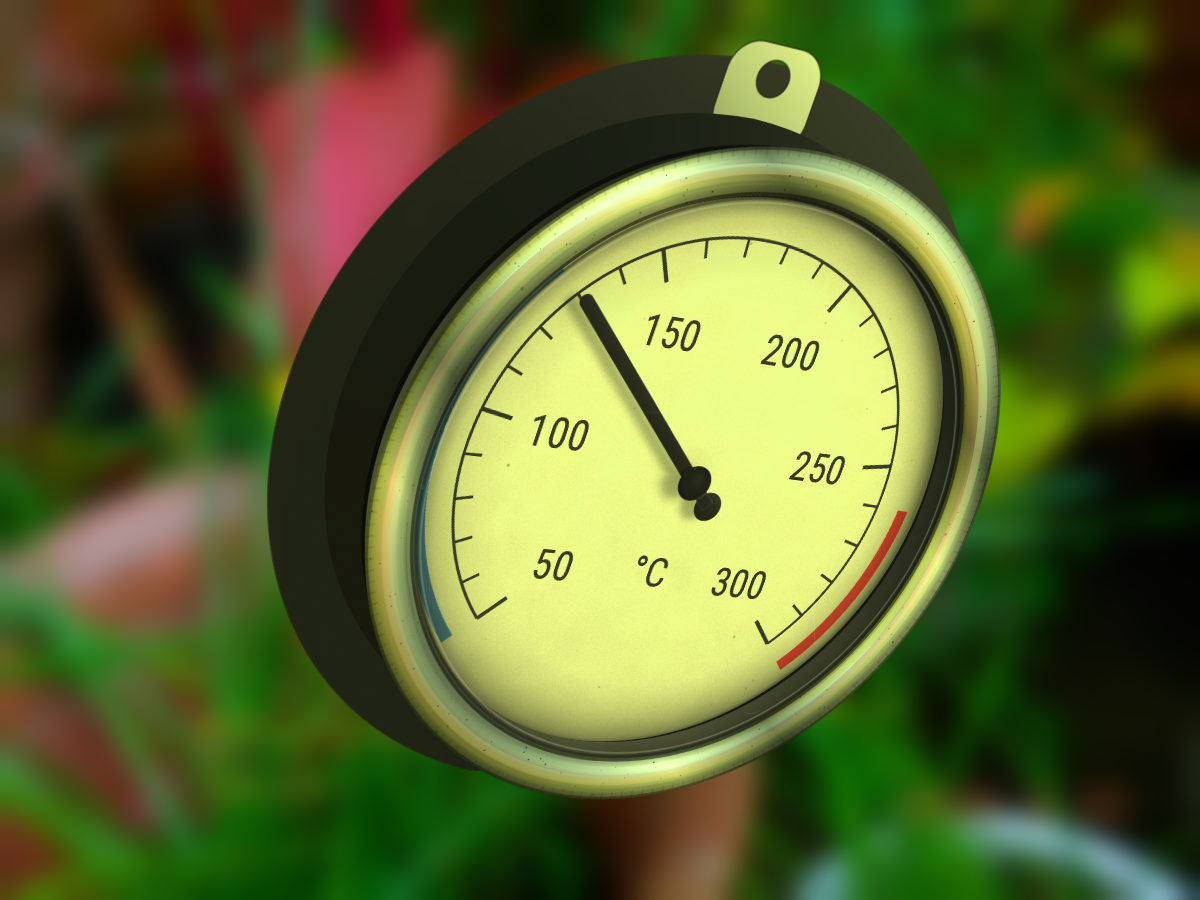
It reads **130** °C
